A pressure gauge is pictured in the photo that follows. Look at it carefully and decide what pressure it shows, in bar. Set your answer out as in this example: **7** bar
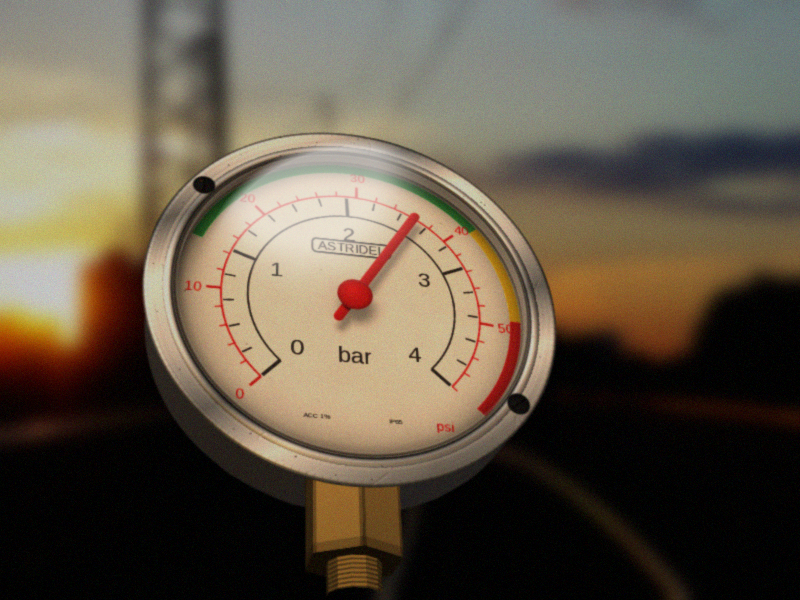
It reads **2.5** bar
